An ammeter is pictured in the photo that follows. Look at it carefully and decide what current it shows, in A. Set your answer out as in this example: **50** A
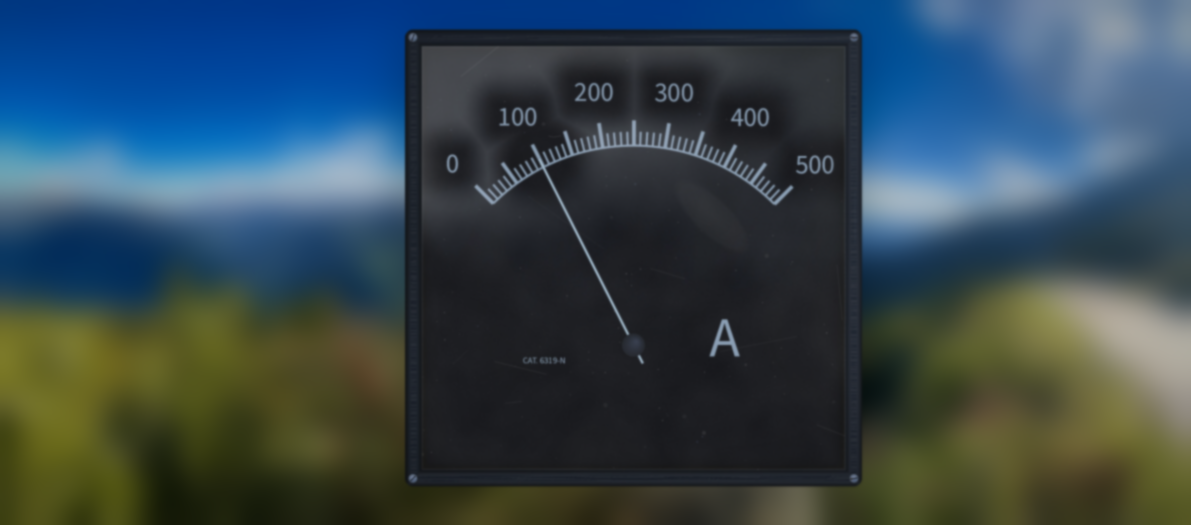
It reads **100** A
